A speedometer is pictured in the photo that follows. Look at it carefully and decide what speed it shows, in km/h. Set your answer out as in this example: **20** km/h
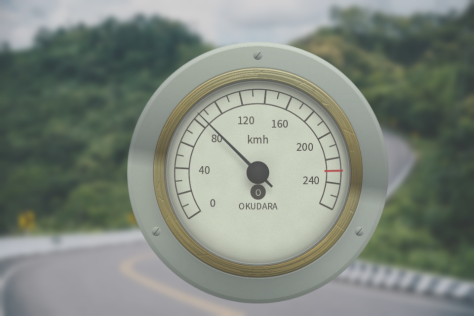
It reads **85** km/h
